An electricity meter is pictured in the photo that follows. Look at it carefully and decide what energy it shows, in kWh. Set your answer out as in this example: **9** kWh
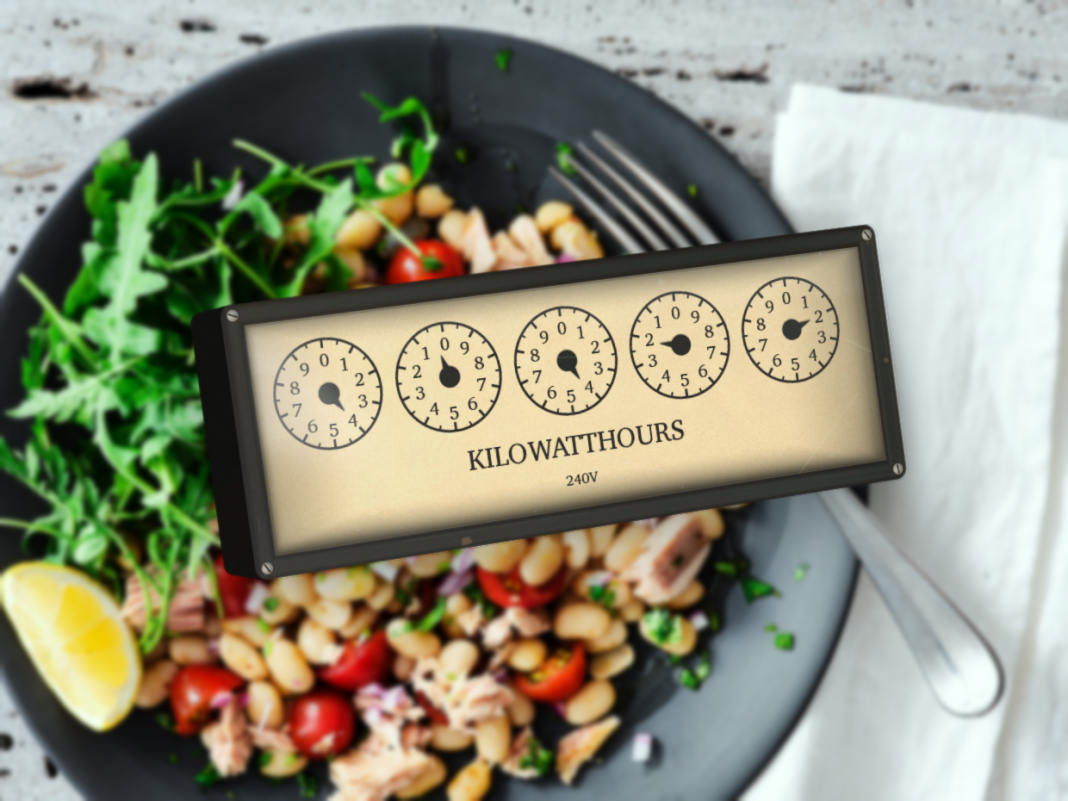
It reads **40422** kWh
